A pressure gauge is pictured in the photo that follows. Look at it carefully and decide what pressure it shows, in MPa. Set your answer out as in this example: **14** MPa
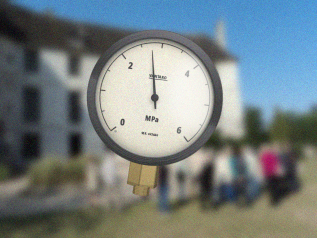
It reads **2.75** MPa
